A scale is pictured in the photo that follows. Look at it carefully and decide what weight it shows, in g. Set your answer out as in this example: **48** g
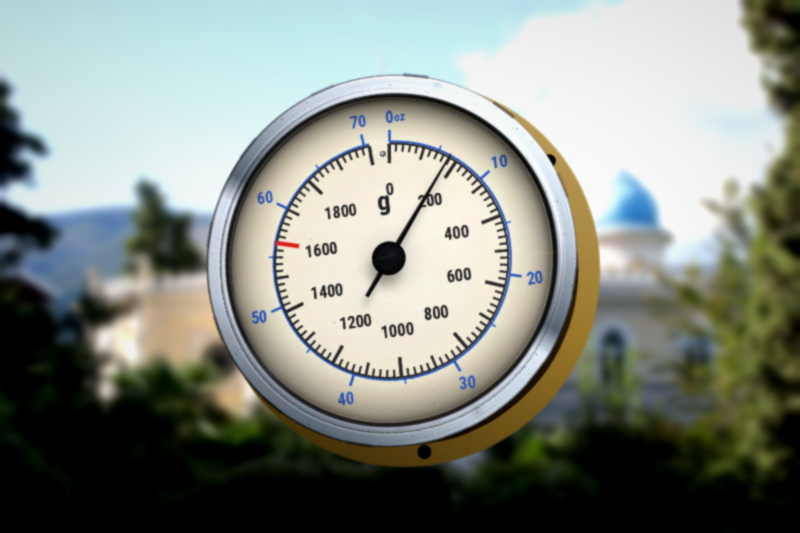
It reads **180** g
